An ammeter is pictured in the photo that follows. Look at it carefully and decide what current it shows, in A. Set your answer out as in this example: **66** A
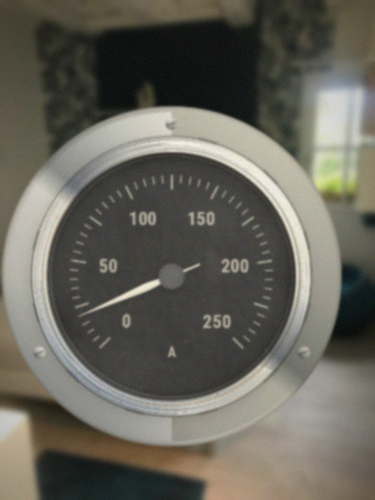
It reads **20** A
